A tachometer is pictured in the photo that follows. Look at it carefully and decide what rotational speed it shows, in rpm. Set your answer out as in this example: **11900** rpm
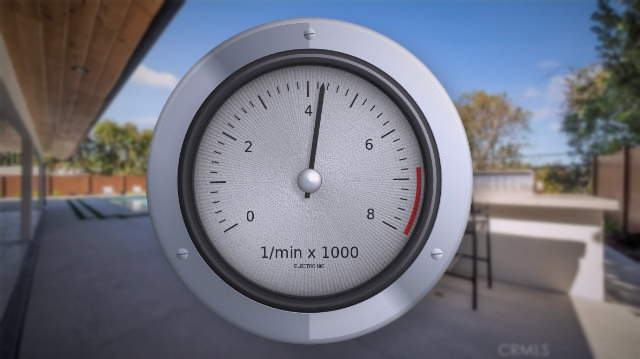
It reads **4300** rpm
